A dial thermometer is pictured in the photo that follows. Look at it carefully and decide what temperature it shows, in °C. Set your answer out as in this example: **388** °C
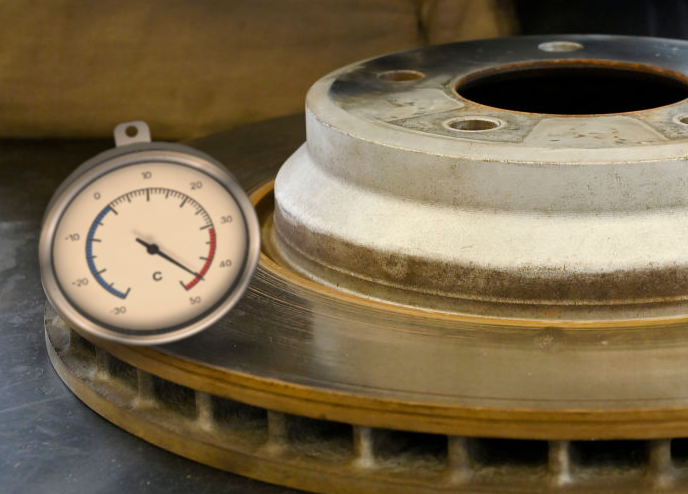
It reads **45** °C
